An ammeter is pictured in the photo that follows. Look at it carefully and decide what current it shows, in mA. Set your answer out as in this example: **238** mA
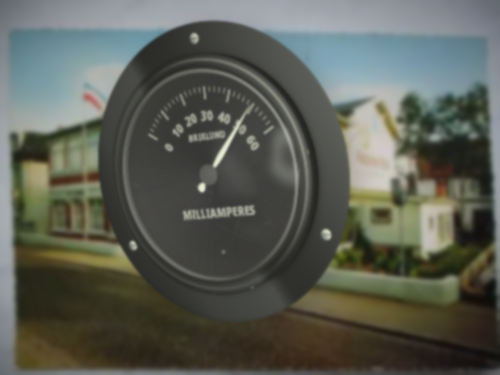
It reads **50** mA
